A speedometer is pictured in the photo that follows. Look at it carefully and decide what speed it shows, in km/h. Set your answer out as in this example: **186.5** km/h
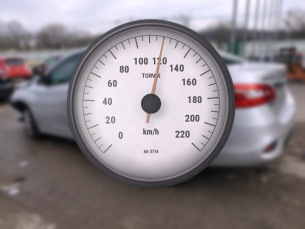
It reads **120** km/h
